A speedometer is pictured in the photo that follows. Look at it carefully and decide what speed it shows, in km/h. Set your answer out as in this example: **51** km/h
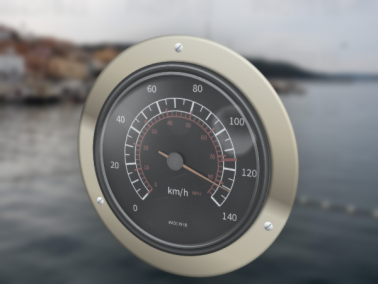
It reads **130** km/h
